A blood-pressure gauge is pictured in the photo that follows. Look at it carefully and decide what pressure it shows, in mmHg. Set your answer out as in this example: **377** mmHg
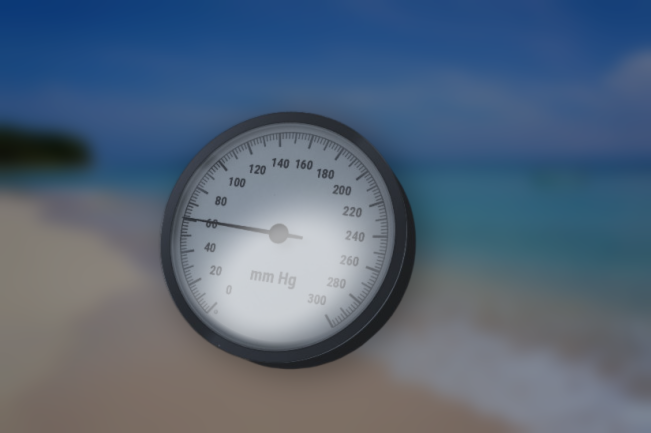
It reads **60** mmHg
